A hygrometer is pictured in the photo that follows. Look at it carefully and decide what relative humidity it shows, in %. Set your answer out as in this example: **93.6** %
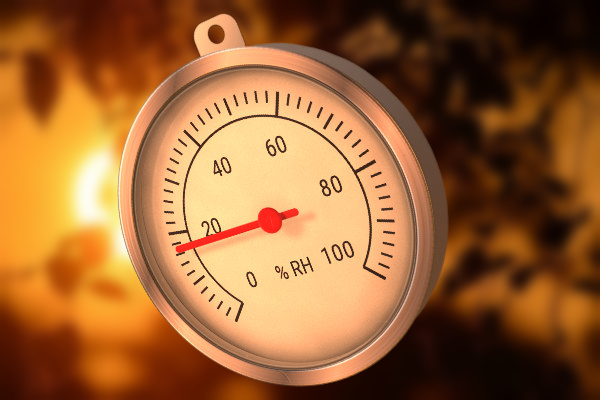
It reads **17** %
